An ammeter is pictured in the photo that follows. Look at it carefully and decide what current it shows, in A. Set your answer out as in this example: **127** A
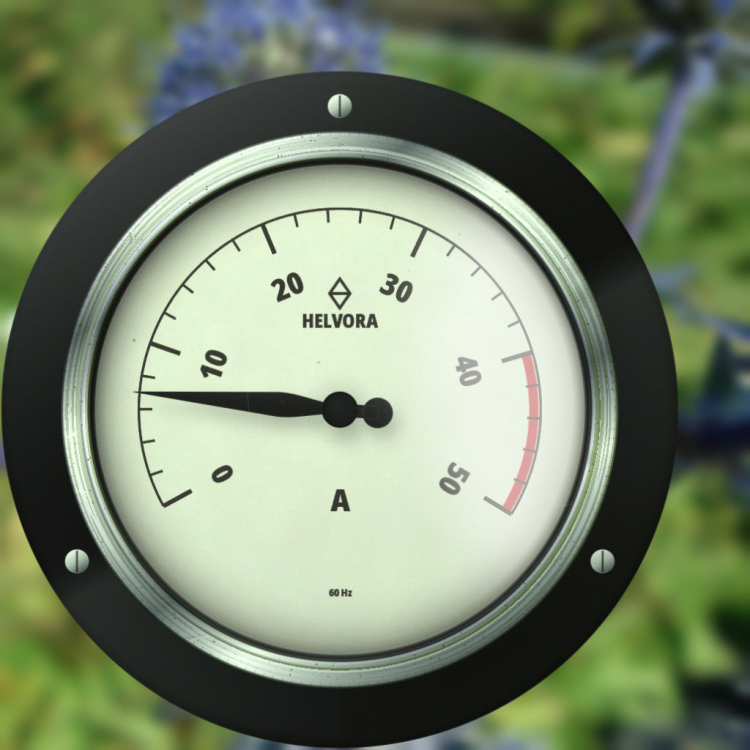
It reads **7** A
